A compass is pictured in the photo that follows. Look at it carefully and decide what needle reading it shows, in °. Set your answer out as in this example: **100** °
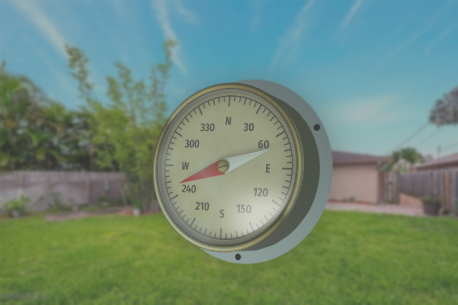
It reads **250** °
